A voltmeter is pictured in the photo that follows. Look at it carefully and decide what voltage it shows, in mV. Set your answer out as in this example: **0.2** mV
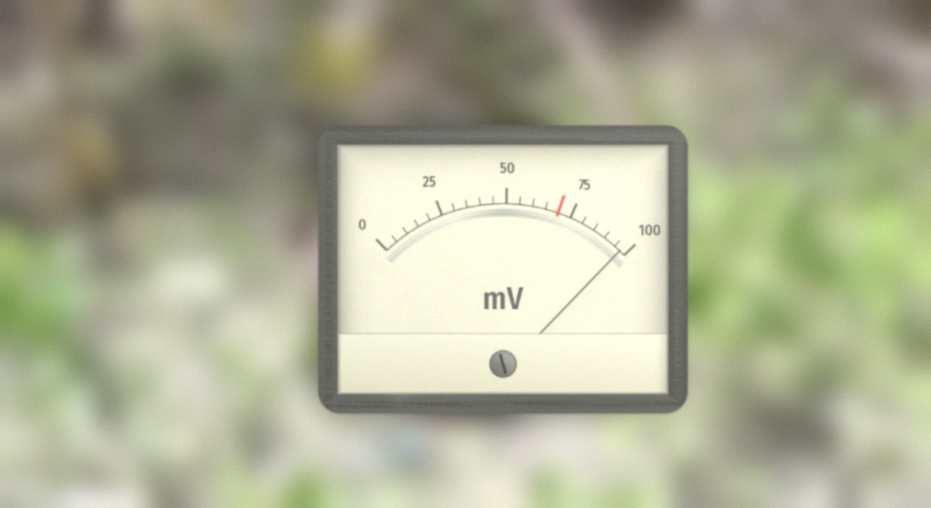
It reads **97.5** mV
